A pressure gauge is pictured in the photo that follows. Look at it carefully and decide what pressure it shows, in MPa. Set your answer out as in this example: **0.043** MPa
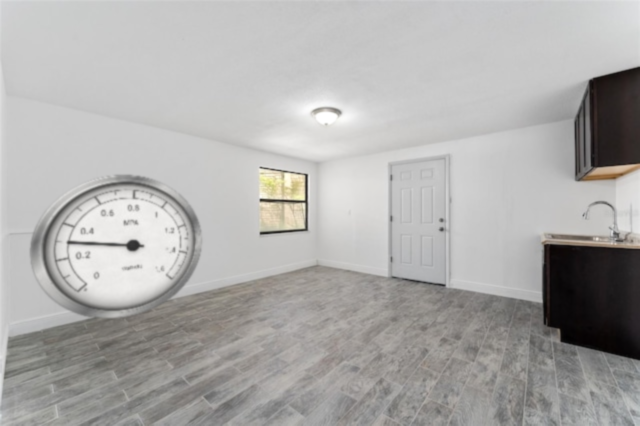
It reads **0.3** MPa
